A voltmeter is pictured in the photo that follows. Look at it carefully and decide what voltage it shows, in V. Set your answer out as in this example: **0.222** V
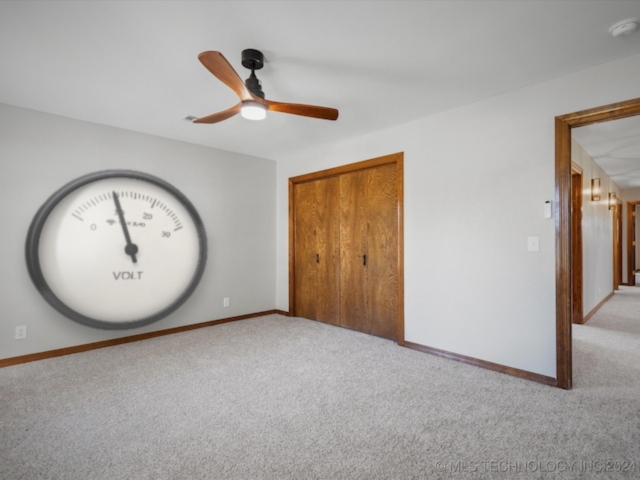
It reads **10** V
